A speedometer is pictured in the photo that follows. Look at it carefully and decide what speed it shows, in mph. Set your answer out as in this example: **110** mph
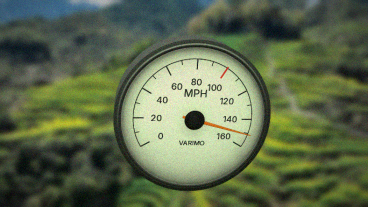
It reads **150** mph
